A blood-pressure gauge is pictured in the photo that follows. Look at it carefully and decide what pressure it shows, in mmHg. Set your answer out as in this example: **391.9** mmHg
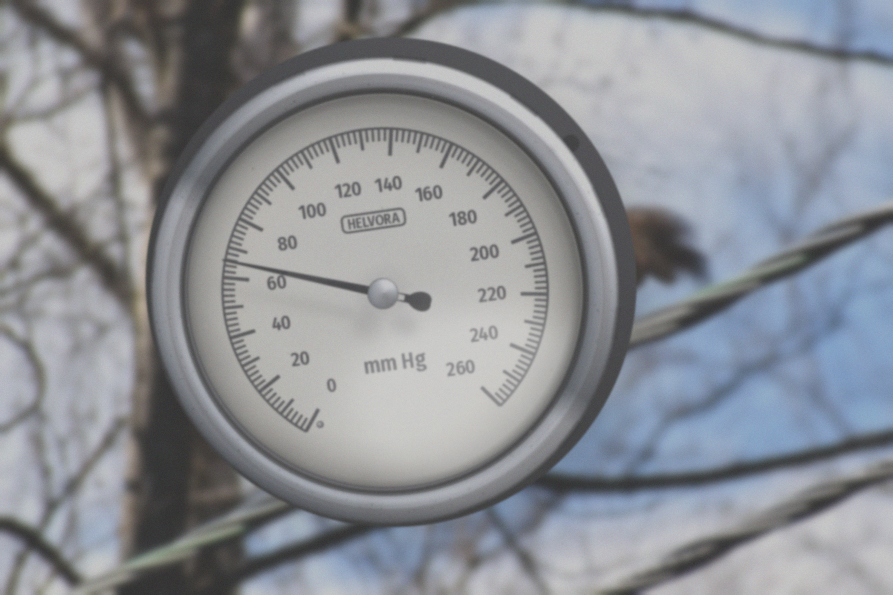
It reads **66** mmHg
